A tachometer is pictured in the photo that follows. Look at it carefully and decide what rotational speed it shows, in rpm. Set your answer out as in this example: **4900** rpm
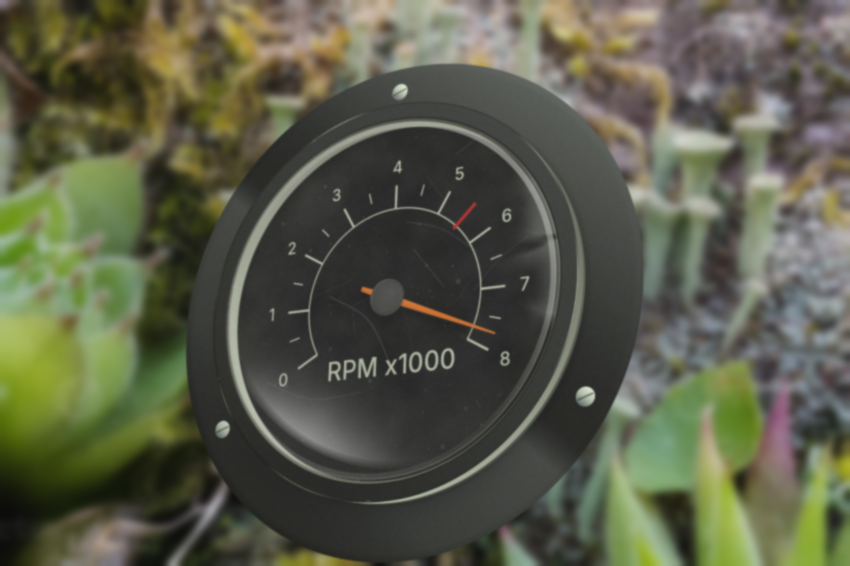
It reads **7750** rpm
